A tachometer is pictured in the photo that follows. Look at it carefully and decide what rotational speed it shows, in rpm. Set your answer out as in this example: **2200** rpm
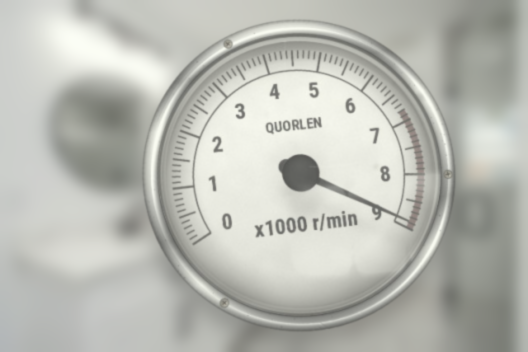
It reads **8900** rpm
